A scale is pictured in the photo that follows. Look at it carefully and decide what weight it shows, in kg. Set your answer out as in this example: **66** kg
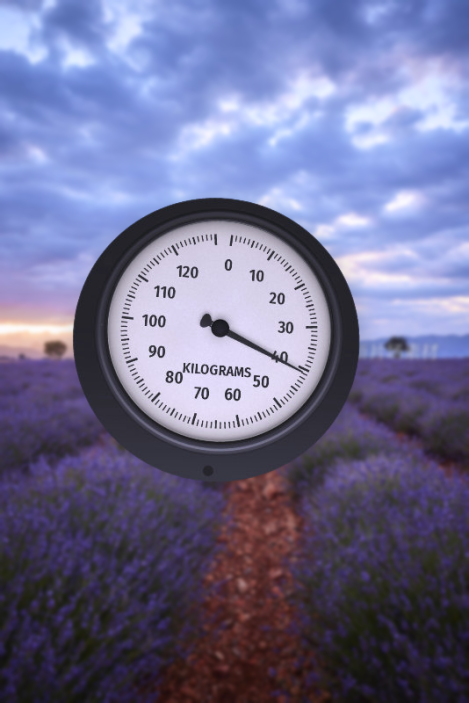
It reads **41** kg
